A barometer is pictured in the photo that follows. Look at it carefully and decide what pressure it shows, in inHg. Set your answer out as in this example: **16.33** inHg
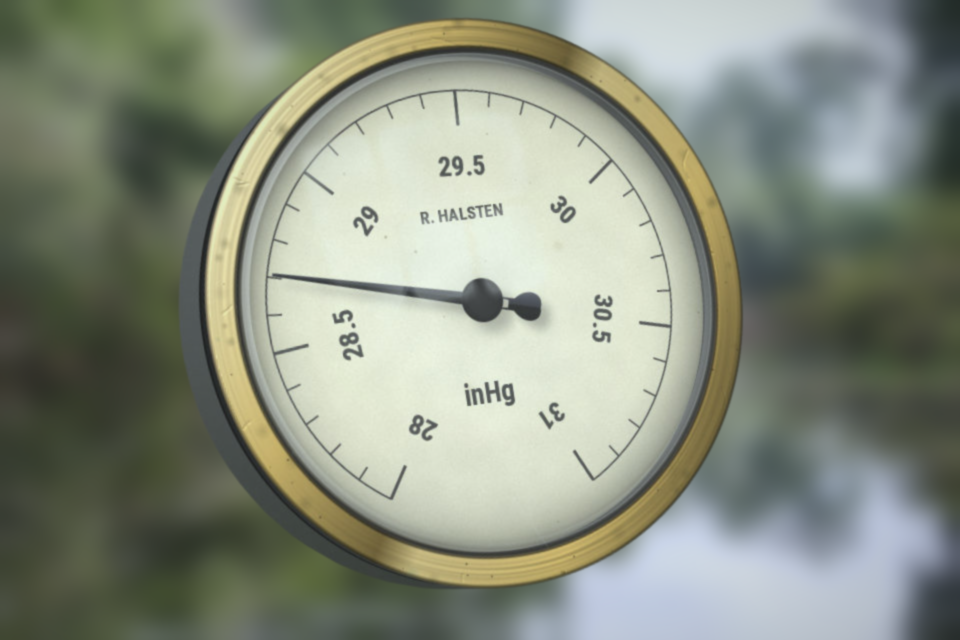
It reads **28.7** inHg
